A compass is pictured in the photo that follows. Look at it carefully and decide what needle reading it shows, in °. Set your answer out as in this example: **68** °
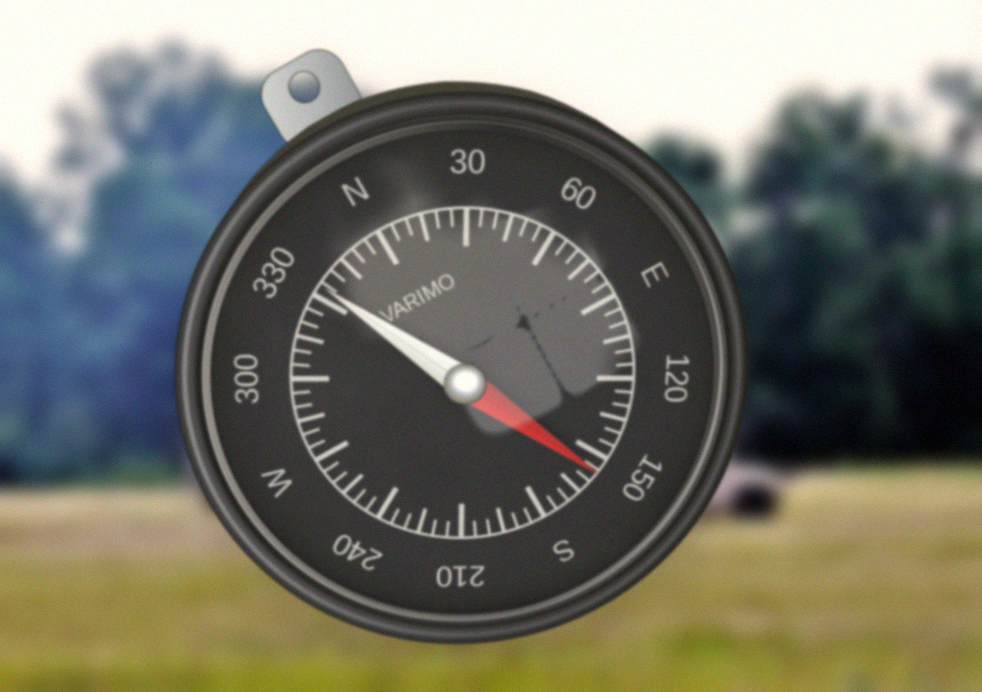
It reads **155** °
